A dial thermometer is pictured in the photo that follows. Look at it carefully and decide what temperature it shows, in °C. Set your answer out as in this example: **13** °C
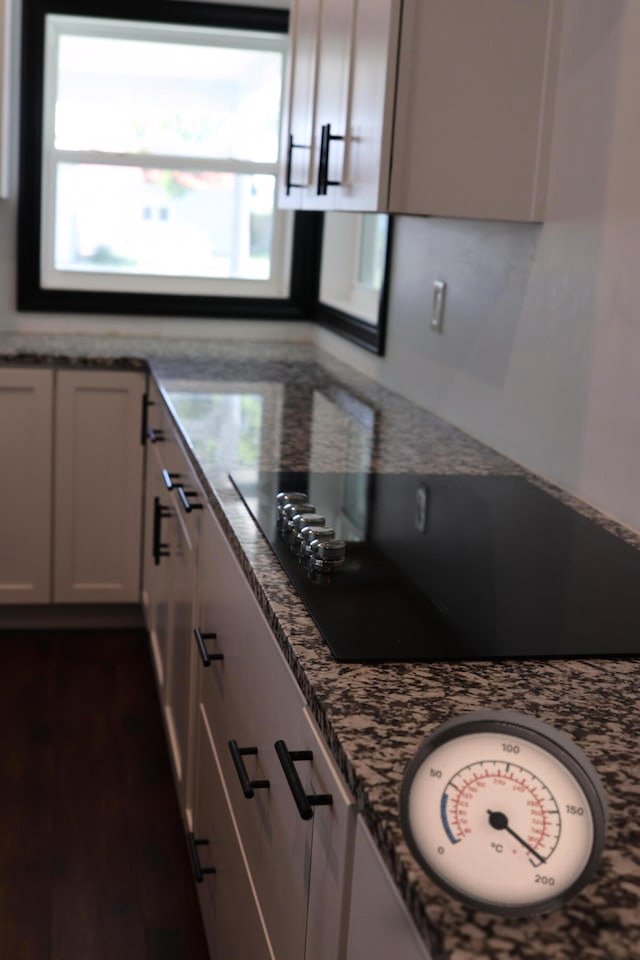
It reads **190** °C
